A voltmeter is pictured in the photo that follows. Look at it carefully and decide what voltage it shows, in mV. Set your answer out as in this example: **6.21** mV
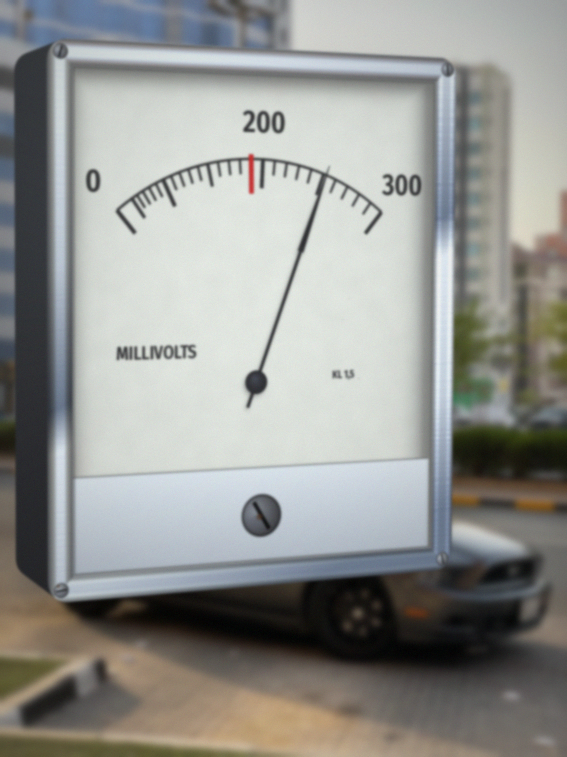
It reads **250** mV
